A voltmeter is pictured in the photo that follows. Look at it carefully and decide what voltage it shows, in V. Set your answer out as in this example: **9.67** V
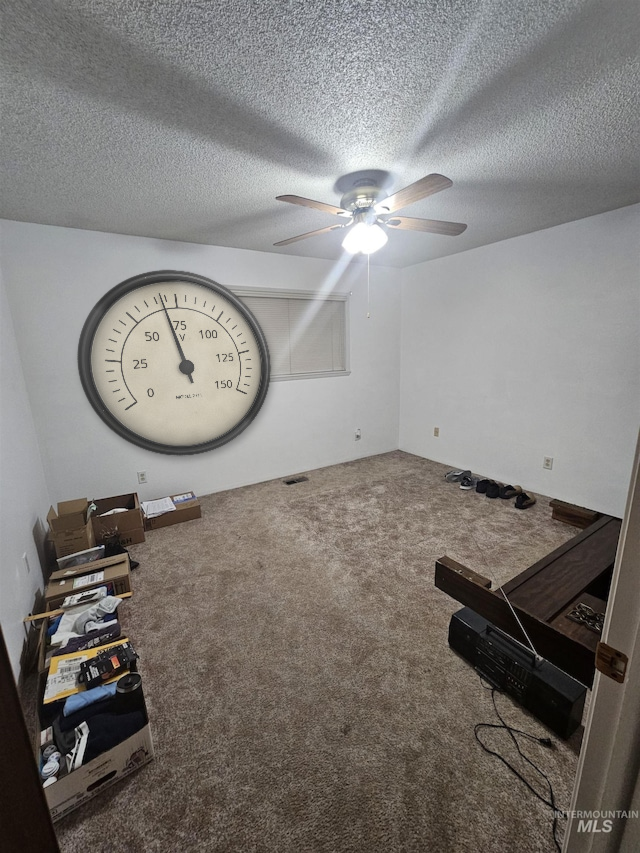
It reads **67.5** V
